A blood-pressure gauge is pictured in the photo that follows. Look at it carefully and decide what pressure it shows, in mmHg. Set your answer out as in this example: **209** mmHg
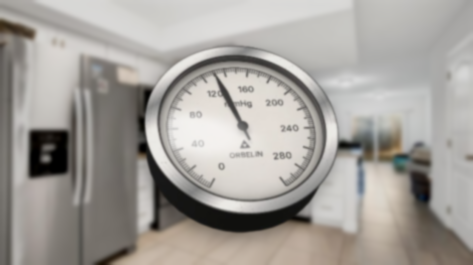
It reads **130** mmHg
